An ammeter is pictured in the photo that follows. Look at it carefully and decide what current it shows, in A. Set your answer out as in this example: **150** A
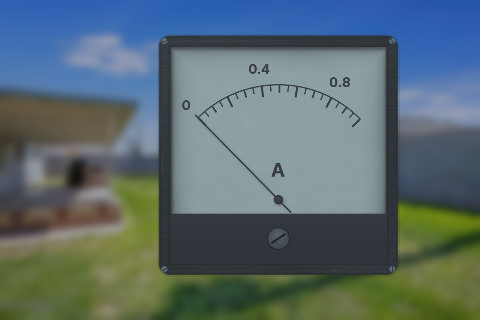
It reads **0** A
